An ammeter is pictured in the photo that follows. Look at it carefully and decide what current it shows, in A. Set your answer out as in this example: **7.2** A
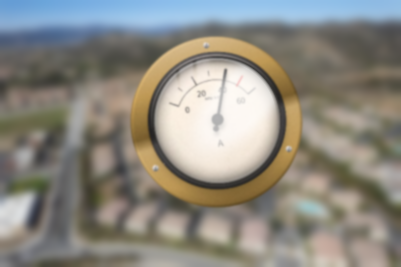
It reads **40** A
